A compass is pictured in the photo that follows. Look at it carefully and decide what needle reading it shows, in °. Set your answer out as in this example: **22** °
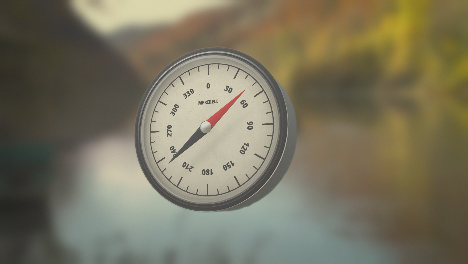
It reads **50** °
